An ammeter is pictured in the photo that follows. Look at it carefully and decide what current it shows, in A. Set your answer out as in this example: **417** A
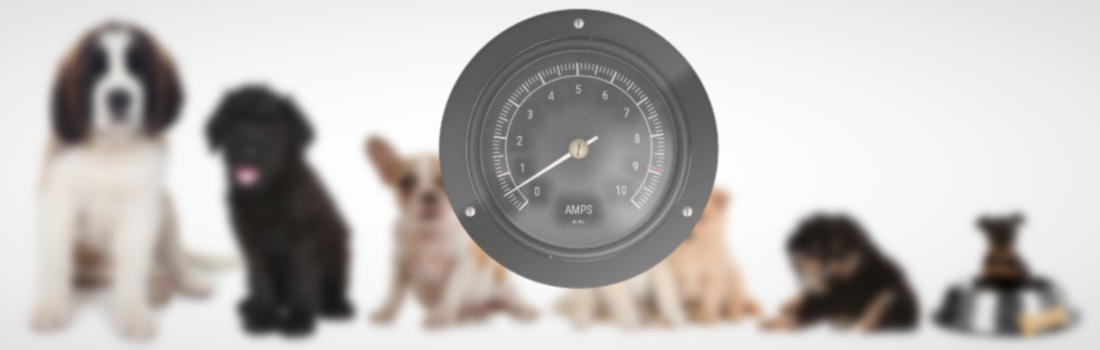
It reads **0.5** A
